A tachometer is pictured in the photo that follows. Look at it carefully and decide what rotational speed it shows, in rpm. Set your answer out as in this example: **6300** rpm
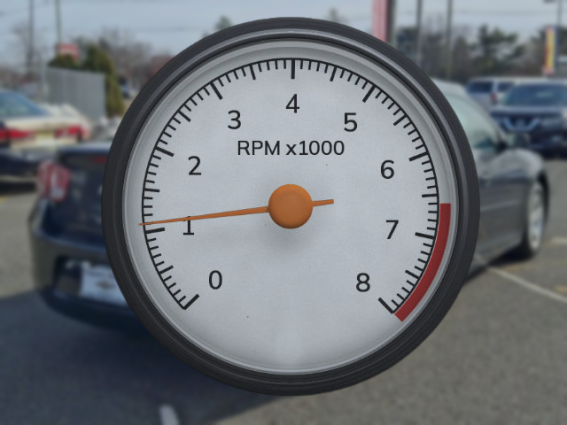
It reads **1100** rpm
